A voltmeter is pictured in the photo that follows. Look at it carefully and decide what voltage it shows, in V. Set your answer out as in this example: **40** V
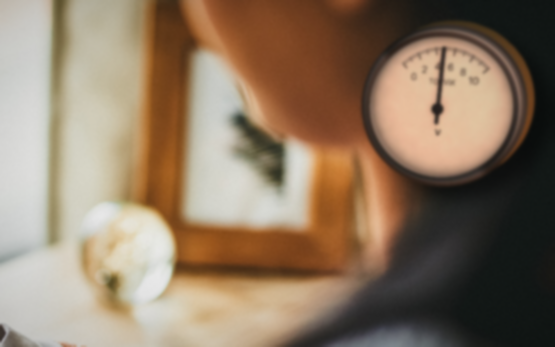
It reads **5** V
